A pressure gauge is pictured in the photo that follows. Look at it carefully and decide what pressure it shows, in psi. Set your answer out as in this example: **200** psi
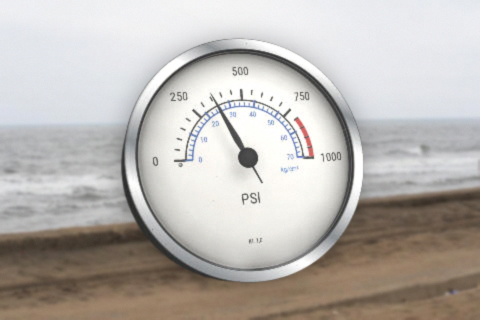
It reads **350** psi
